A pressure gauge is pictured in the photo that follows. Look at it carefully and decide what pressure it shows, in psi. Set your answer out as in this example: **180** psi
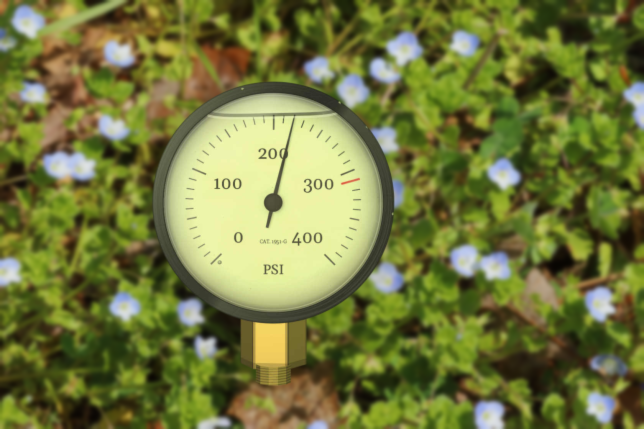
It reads **220** psi
